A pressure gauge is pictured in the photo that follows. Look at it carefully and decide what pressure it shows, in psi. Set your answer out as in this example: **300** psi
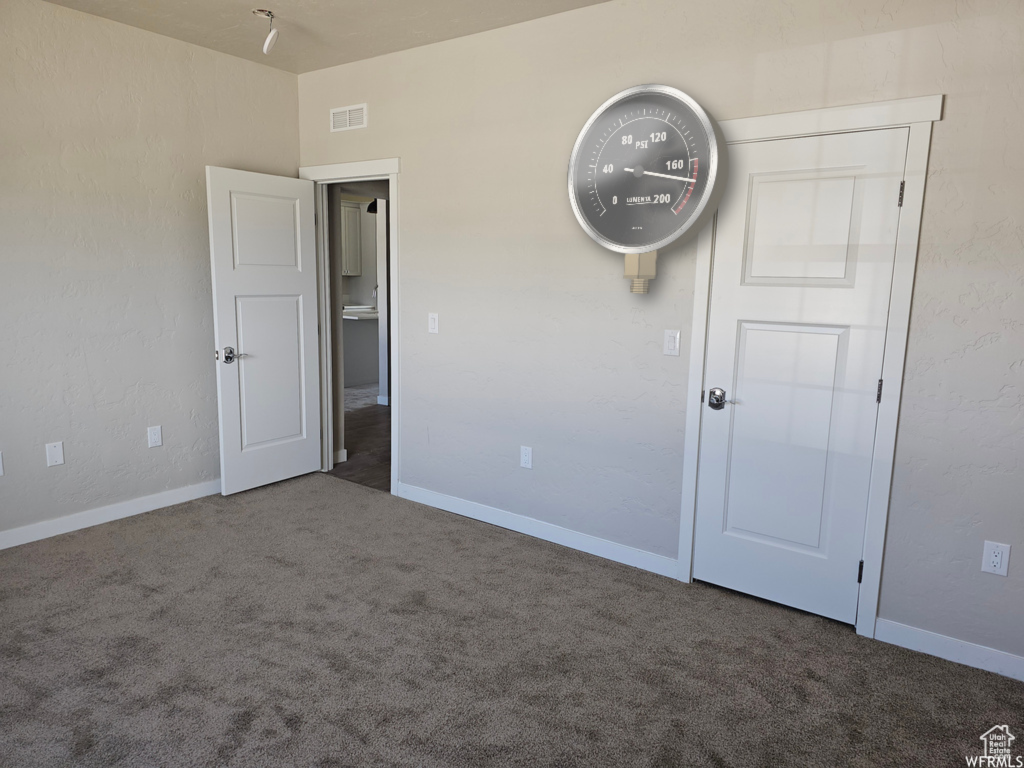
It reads **175** psi
